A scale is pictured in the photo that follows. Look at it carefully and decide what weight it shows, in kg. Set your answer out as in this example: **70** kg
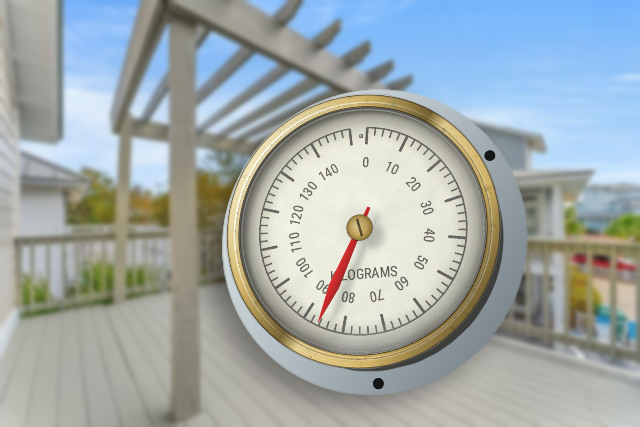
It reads **86** kg
